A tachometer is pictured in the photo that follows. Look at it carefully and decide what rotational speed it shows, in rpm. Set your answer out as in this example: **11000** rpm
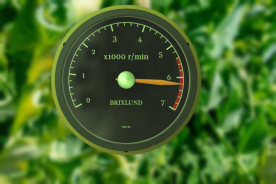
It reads **6200** rpm
